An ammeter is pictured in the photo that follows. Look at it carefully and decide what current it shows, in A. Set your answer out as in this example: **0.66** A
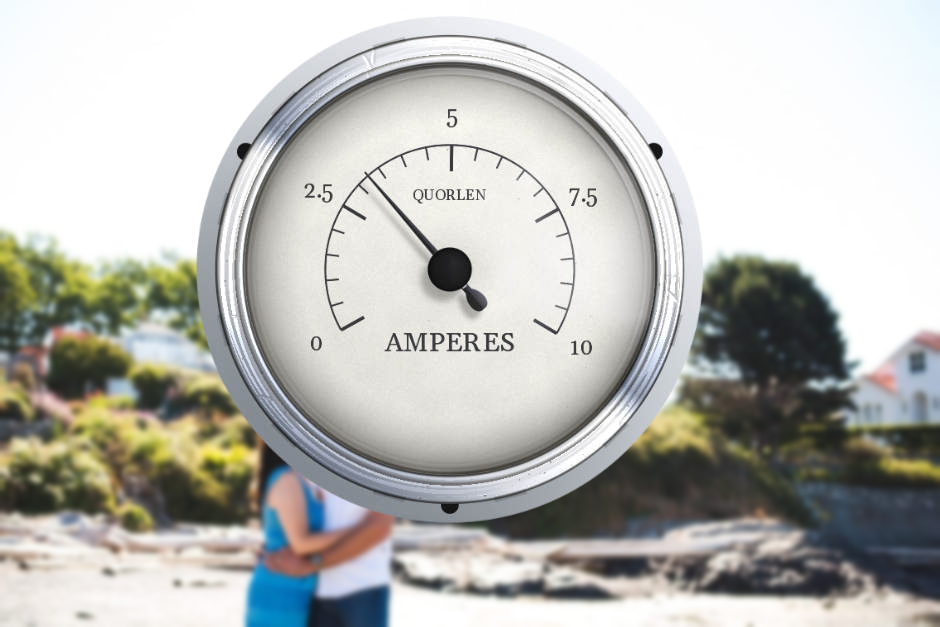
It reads **3.25** A
